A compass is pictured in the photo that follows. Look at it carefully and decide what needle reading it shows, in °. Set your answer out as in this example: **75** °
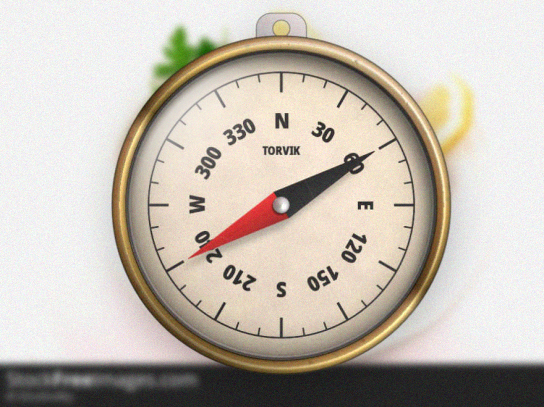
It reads **240** °
